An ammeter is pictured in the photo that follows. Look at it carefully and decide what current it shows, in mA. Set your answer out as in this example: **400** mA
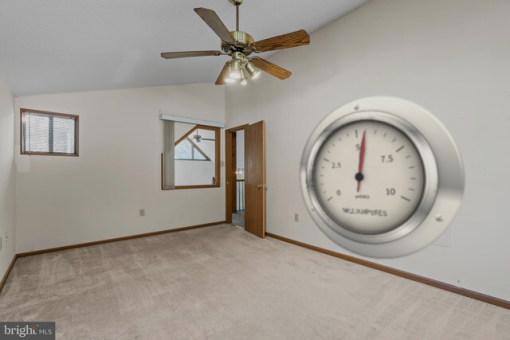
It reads **5.5** mA
